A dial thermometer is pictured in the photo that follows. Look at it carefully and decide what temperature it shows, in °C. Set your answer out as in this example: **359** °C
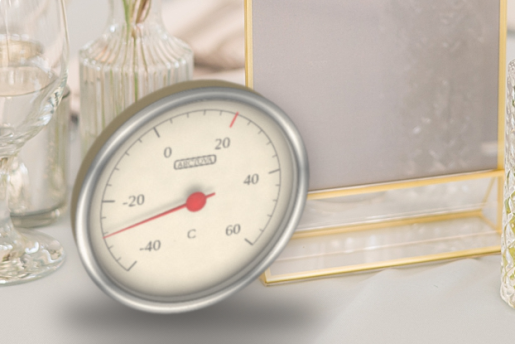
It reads **-28** °C
